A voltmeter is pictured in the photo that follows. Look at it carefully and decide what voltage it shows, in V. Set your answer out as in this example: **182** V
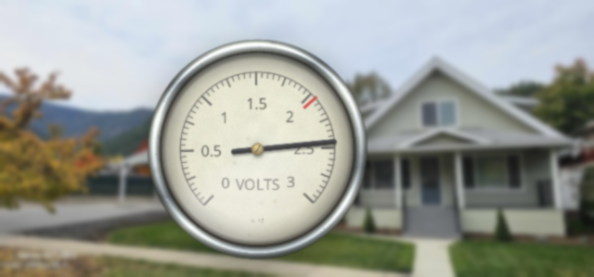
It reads **2.45** V
